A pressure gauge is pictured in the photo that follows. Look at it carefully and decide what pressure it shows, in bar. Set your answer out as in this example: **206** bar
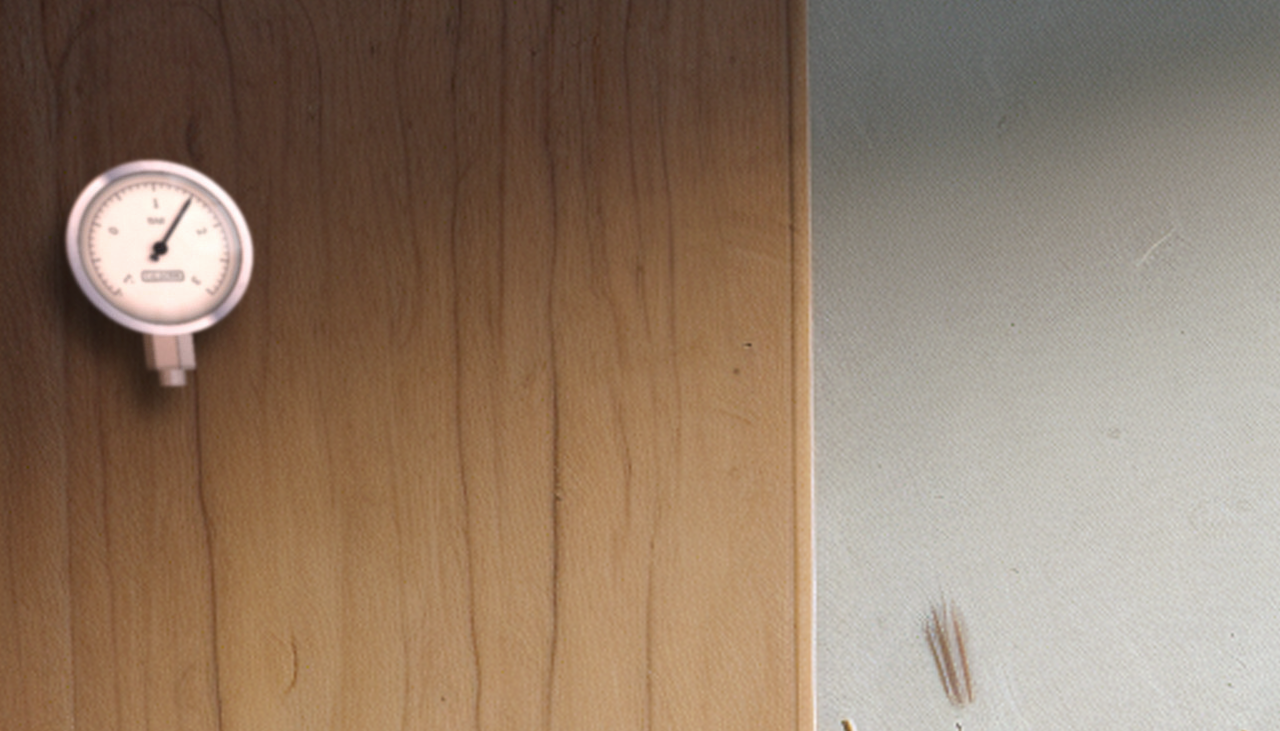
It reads **1.5** bar
